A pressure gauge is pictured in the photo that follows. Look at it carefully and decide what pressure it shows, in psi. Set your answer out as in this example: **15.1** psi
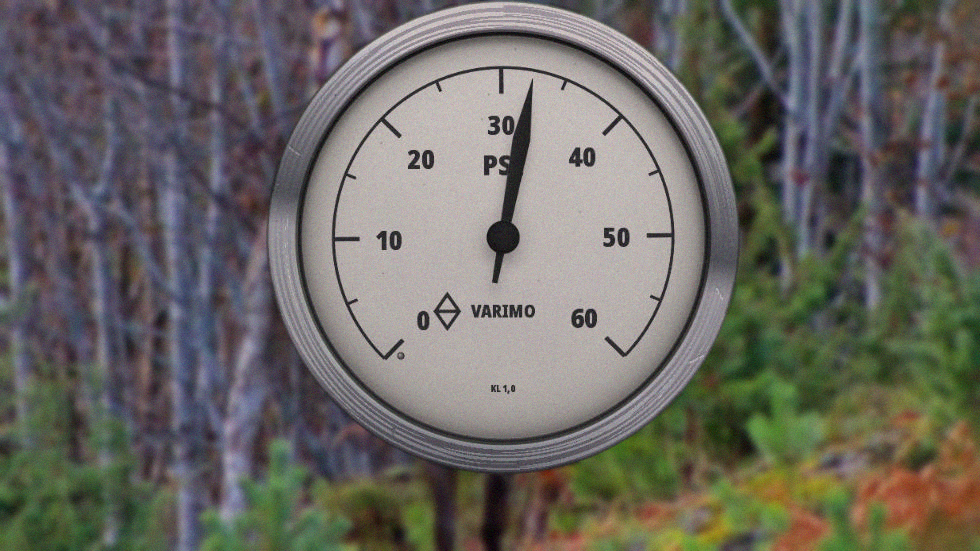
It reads **32.5** psi
